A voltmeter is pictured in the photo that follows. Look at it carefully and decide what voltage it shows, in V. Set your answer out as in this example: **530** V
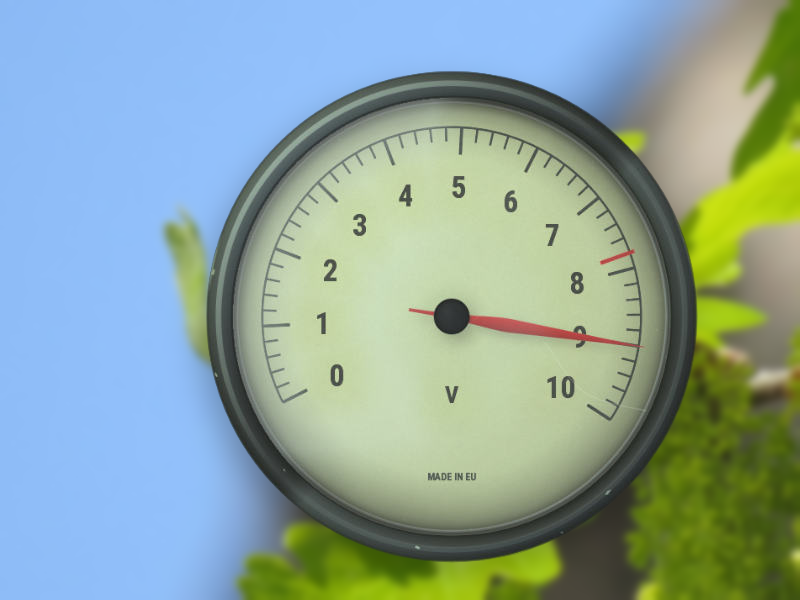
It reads **9** V
